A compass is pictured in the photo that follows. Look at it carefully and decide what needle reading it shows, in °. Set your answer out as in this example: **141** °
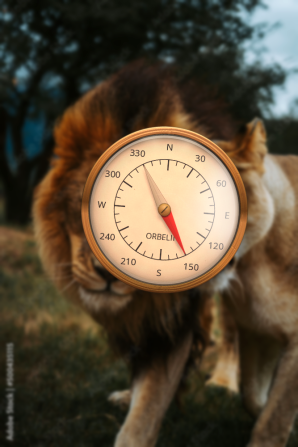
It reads **150** °
